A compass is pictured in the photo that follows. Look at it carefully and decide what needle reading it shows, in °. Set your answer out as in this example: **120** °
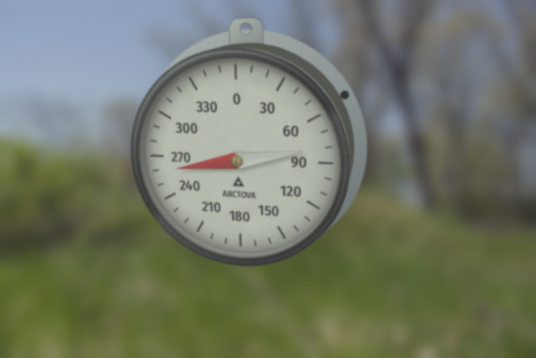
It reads **260** °
